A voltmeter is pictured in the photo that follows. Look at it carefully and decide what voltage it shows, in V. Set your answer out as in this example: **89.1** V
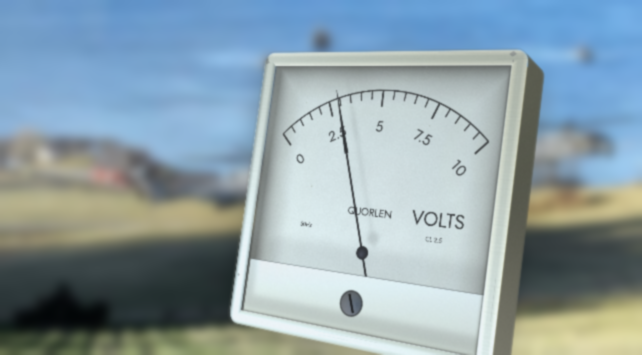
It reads **3** V
